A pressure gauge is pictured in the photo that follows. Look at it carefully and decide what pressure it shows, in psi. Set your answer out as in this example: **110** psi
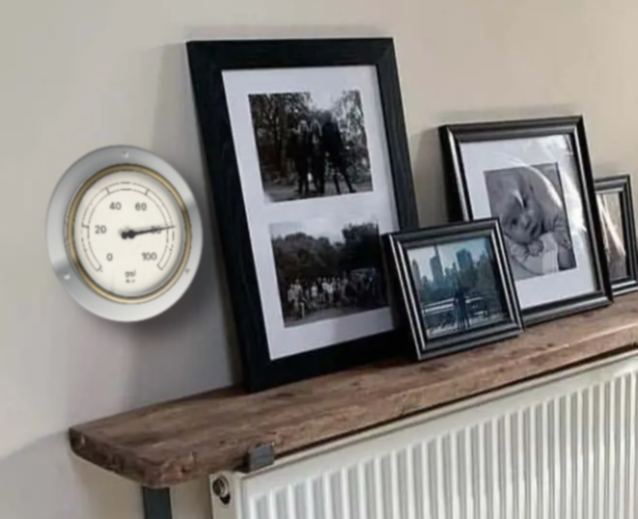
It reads **80** psi
